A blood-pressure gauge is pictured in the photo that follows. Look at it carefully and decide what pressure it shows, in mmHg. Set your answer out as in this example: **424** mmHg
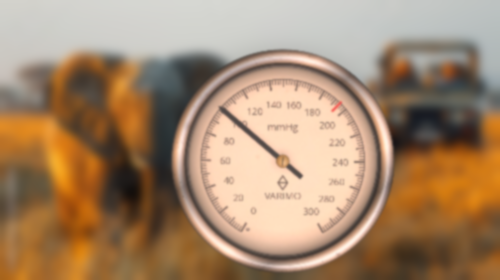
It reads **100** mmHg
